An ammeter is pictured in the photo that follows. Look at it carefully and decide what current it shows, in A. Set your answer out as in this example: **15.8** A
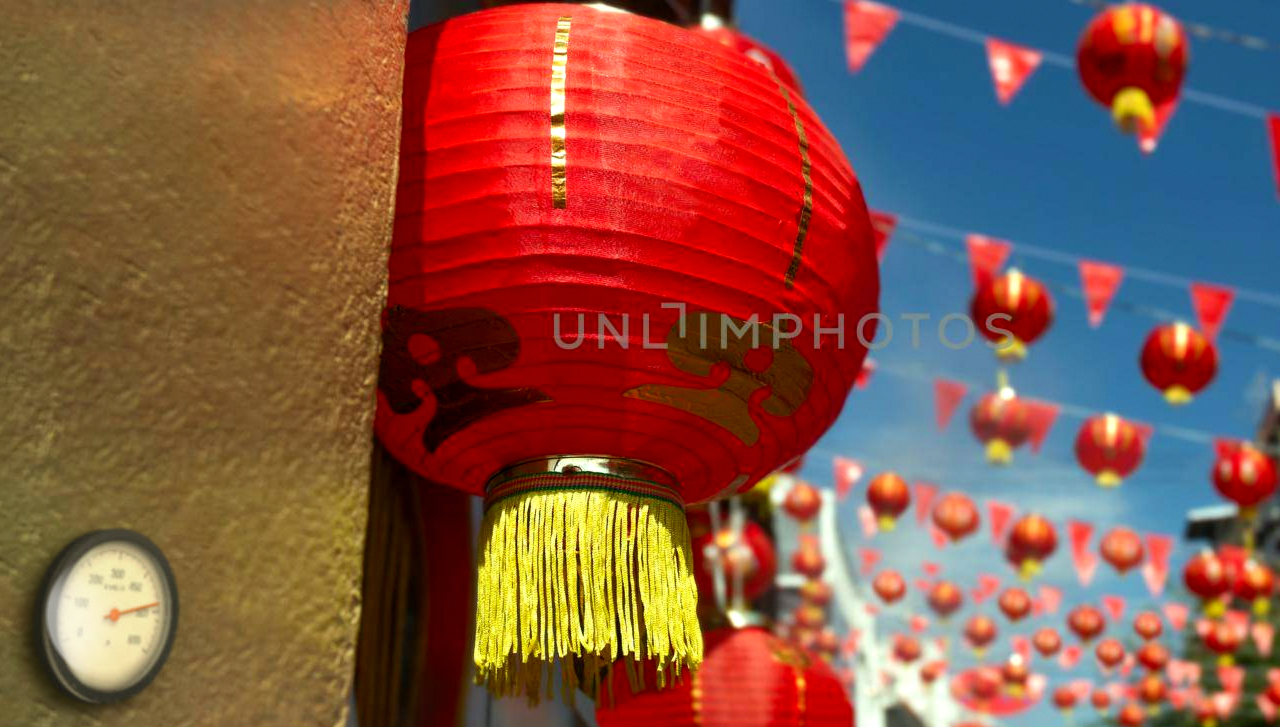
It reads **480** A
